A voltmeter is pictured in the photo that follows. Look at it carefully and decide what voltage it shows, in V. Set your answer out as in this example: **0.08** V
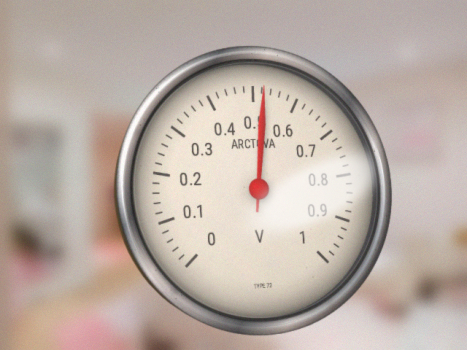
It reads **0.52** V
